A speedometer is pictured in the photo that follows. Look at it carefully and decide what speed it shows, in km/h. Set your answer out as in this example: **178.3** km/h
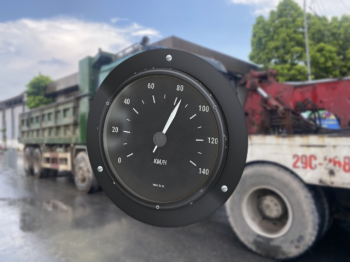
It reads **85** km/h
